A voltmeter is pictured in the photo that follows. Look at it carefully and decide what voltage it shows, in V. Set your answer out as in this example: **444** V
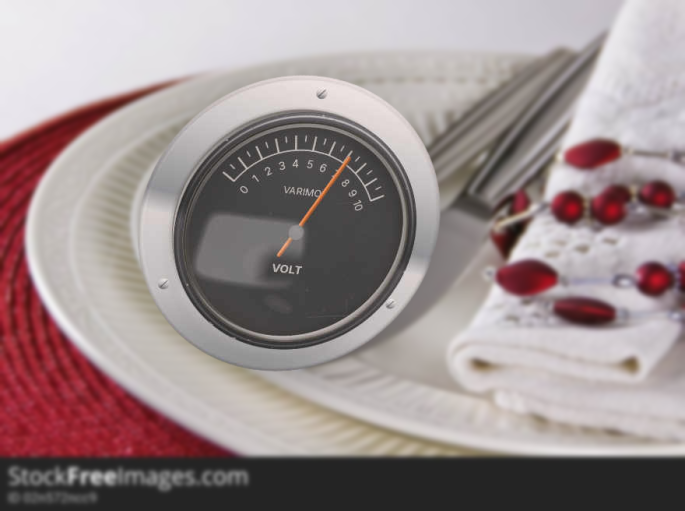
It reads **7** V
